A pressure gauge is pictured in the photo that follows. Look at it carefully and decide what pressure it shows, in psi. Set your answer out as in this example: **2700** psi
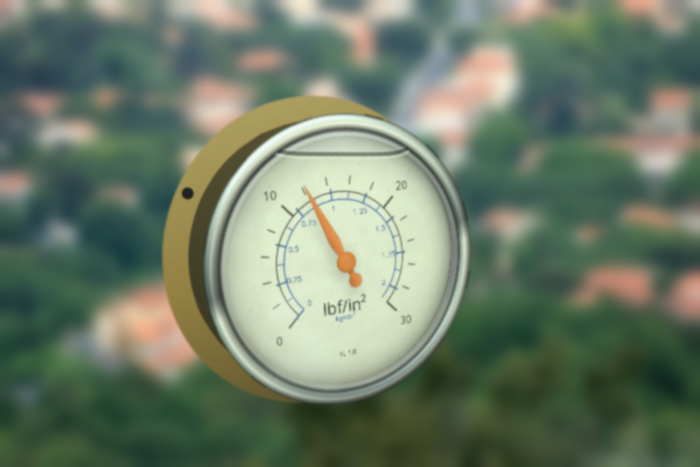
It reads **12** psi
